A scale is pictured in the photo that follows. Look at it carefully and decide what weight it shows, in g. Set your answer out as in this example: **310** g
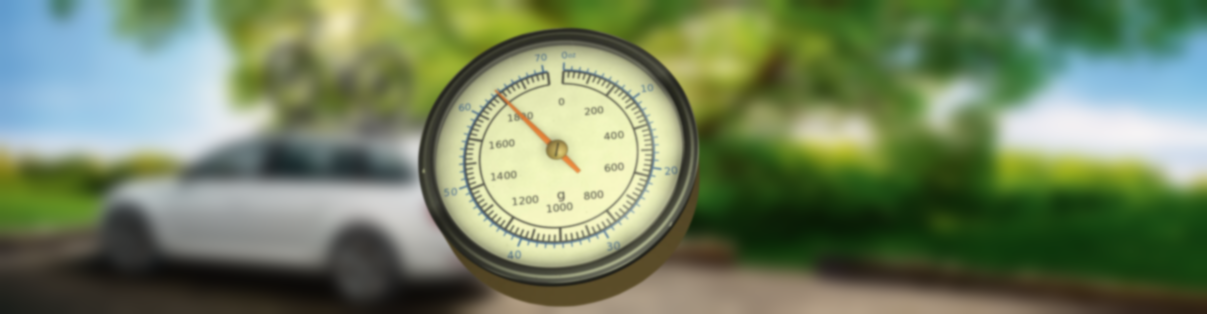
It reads **1800** g
